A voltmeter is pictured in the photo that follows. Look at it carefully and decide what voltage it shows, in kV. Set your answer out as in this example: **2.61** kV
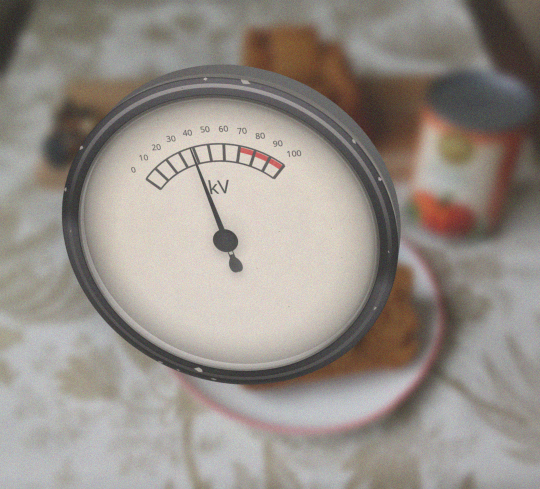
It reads **40** kV
